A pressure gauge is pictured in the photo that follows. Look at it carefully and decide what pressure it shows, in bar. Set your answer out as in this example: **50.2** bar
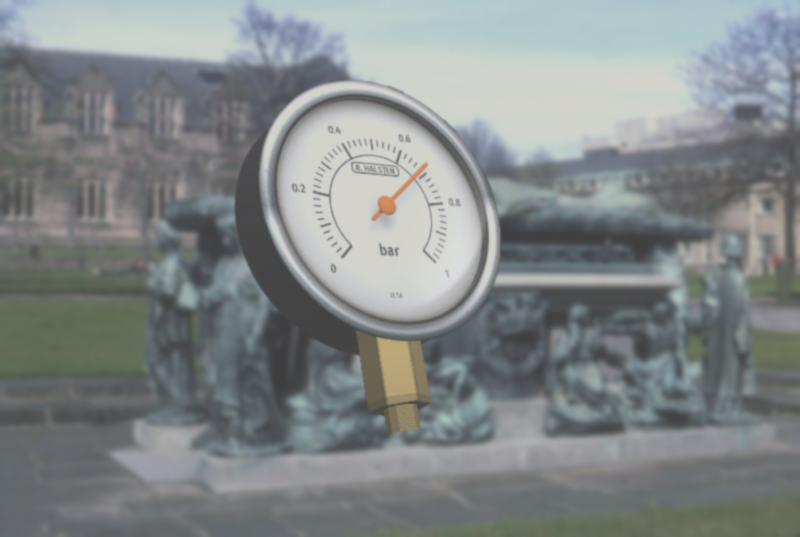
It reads **0.68** bar
